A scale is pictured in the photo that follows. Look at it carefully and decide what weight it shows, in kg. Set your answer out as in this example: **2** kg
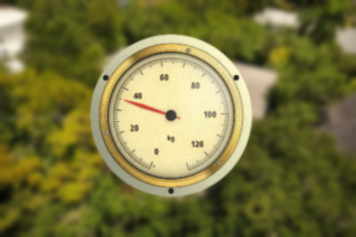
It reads **35** kg
